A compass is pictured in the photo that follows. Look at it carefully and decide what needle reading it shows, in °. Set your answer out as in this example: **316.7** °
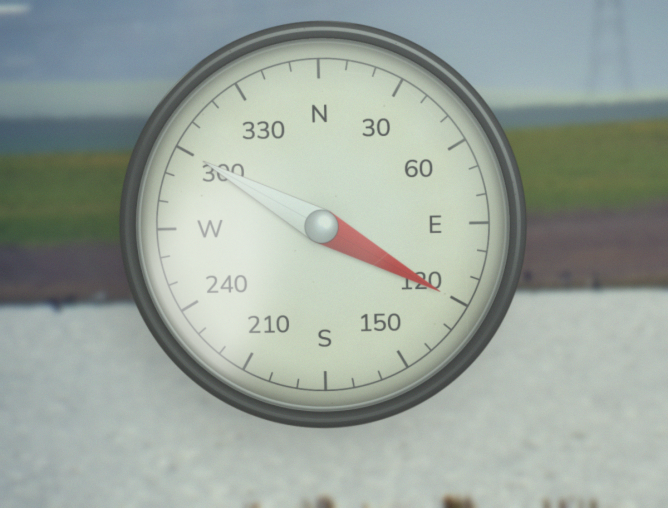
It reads **120** °
